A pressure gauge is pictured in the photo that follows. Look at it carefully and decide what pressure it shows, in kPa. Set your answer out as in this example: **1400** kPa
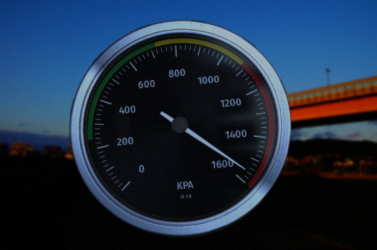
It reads **1560** kPa
